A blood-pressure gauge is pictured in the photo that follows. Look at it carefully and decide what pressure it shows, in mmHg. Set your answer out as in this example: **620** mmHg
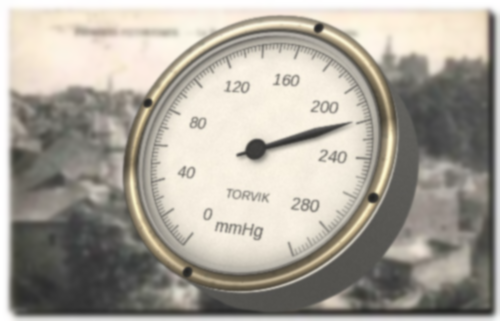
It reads **220** mmHg
